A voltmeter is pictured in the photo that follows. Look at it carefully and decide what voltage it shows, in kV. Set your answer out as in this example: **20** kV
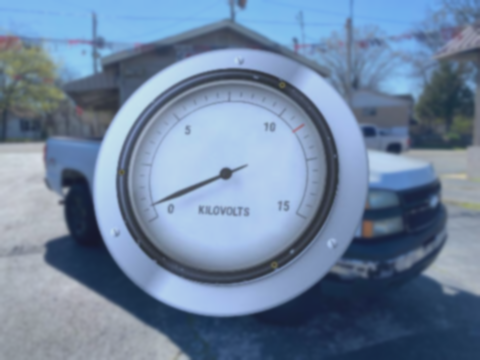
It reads **0.5** kV
